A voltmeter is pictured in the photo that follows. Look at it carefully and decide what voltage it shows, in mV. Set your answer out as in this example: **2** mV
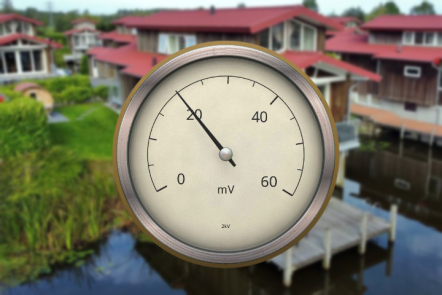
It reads **20** mV
